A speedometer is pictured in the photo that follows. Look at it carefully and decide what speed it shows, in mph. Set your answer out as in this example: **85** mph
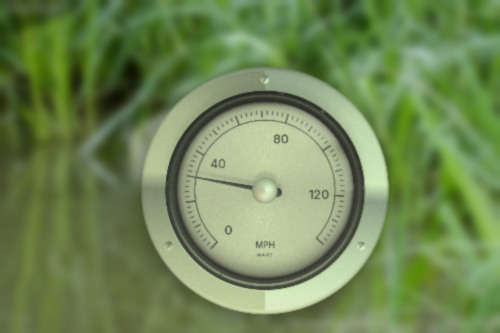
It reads **30** mph
